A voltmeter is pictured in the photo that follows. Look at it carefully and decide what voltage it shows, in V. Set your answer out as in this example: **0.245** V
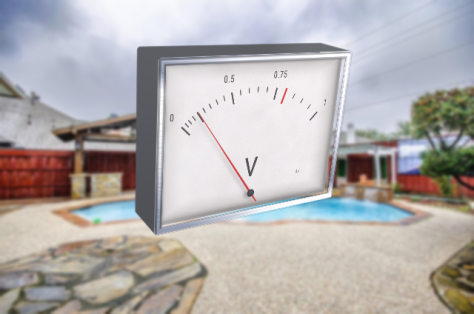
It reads **0.25** V
